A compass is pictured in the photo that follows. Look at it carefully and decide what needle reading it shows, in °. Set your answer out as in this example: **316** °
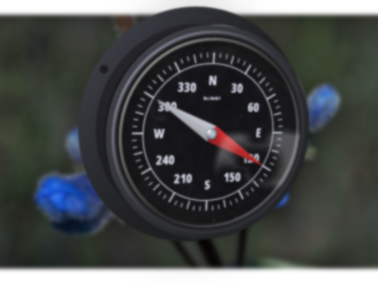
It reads **120** °
